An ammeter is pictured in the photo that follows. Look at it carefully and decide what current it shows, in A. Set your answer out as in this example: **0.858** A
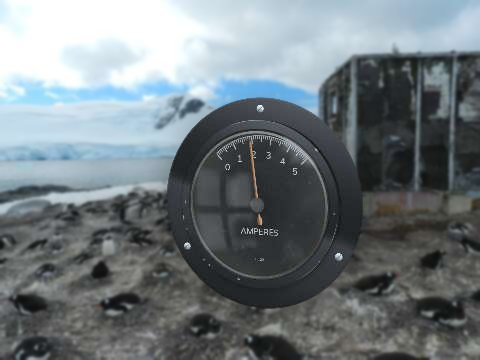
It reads **2** A
